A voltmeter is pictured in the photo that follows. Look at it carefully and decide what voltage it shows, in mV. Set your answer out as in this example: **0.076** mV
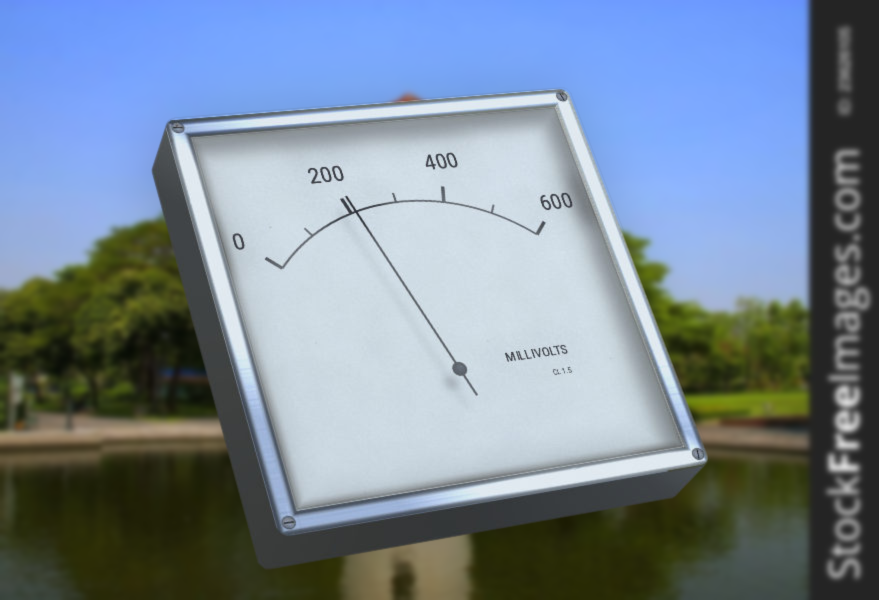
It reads **200** mV
